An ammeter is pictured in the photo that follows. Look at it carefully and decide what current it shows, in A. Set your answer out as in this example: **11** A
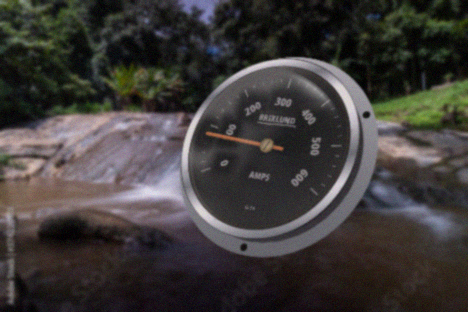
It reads **80** A
